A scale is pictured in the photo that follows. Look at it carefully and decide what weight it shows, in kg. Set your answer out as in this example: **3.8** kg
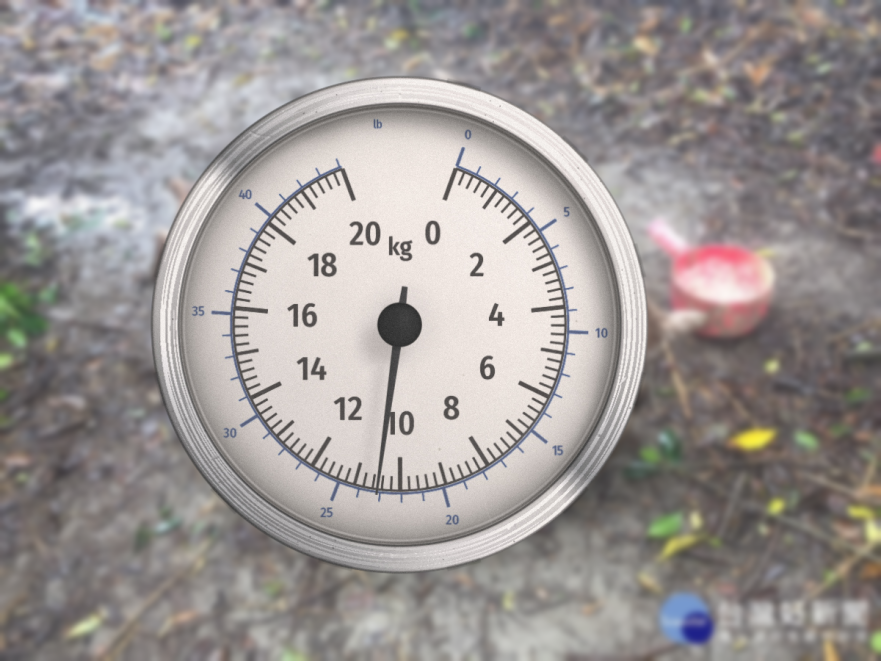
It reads **10.5** kg
